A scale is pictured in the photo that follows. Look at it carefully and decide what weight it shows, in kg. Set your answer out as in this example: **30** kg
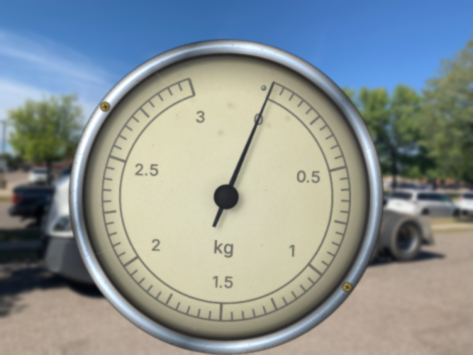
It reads **0** kg
